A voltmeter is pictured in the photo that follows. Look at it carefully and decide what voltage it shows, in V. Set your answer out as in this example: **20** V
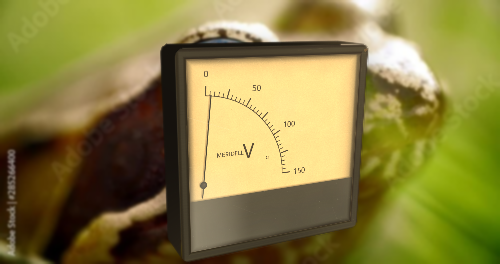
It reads **5** V
